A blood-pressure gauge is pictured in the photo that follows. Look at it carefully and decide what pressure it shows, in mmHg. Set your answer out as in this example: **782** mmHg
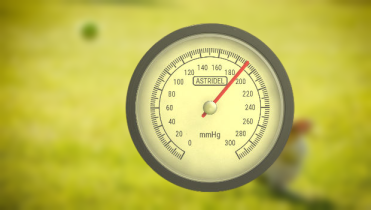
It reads **190** mmHg
